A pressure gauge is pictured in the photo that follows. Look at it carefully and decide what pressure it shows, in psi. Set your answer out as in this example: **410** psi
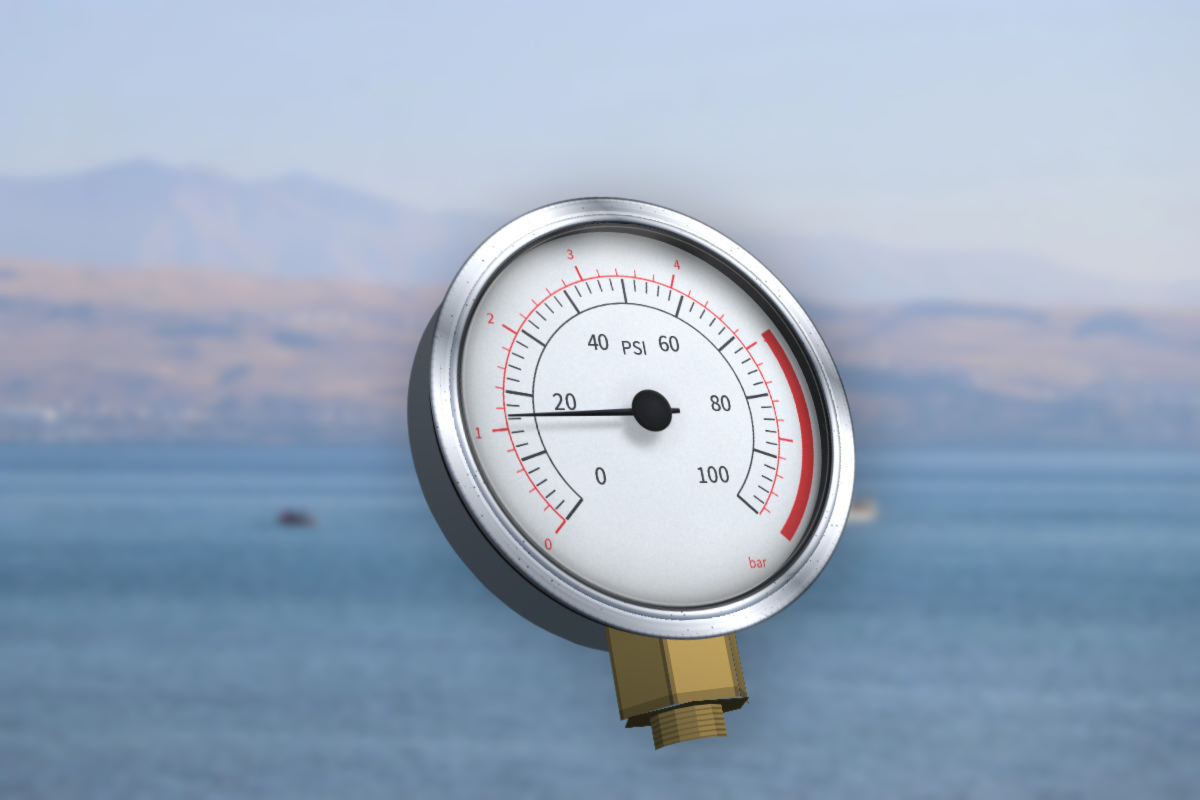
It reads **16** psi
